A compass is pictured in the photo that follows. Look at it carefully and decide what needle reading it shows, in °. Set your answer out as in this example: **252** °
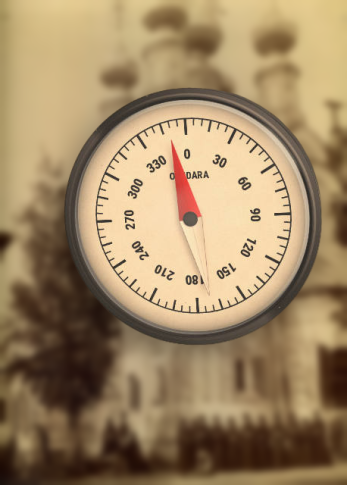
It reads **350** °
